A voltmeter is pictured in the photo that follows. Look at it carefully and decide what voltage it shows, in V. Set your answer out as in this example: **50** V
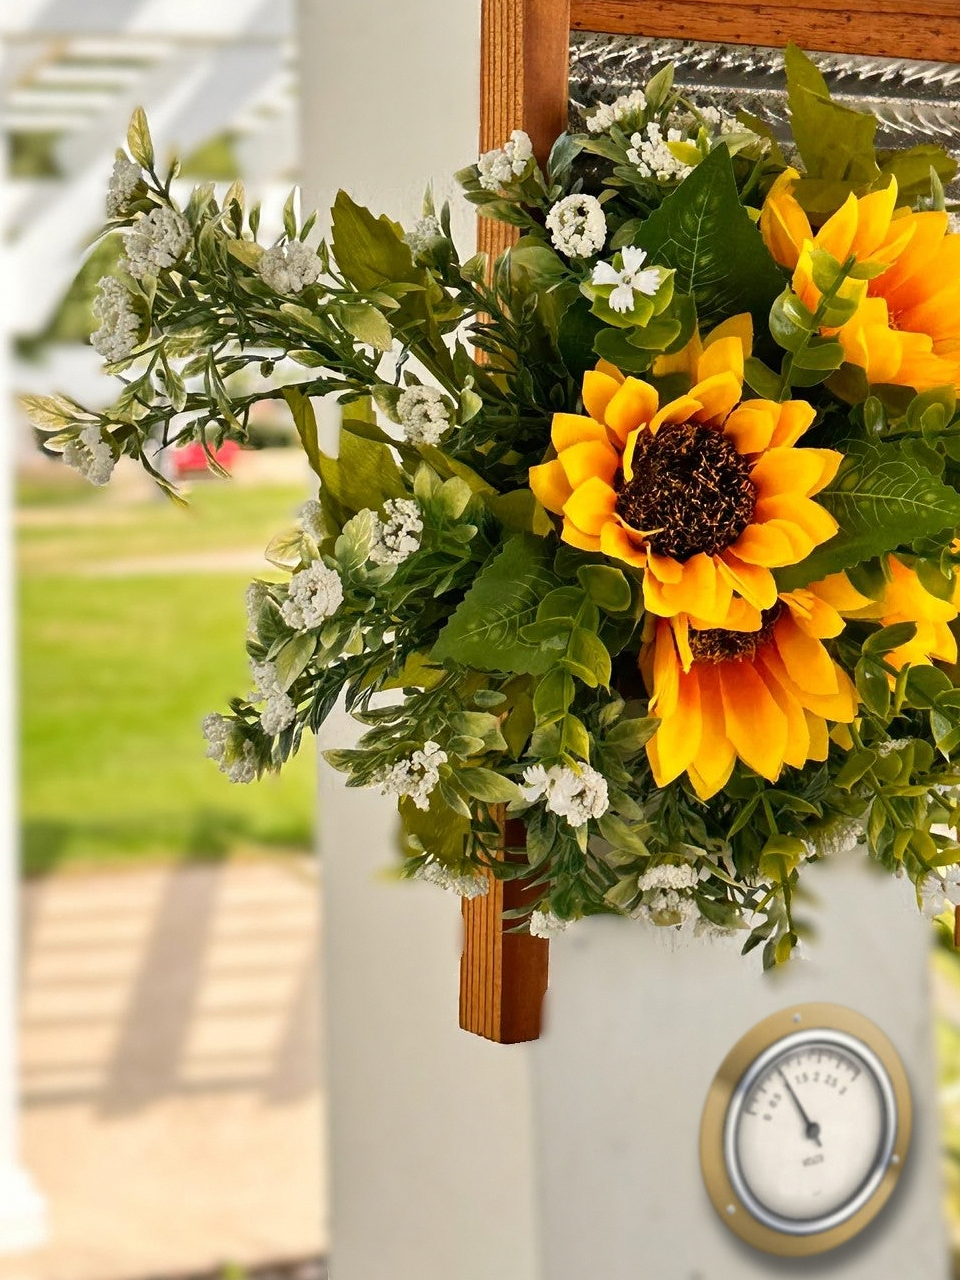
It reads **1** V
